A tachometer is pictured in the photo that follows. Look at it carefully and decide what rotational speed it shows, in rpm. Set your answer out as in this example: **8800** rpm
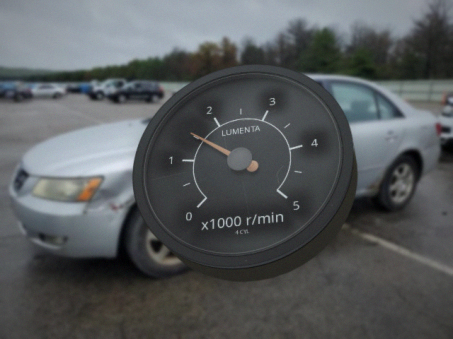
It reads **1500** rpm
